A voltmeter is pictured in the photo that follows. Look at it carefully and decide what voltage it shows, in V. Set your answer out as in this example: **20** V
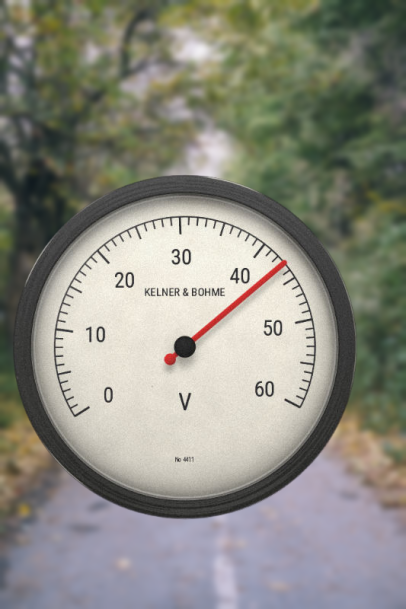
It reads **43** V
